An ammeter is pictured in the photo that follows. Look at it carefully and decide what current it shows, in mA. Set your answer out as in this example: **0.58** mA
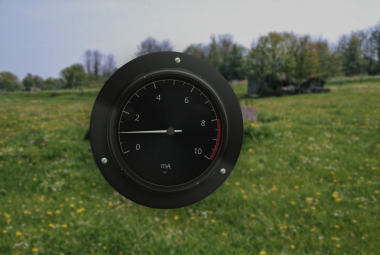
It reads **1** mA
